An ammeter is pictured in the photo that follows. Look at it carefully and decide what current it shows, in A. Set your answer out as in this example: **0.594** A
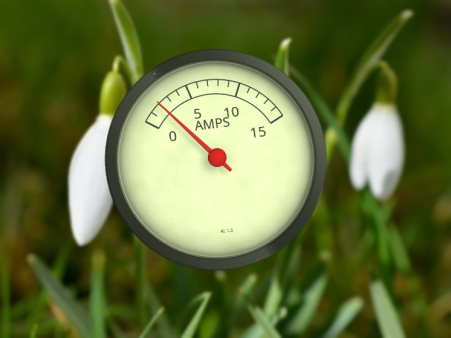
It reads **2** A
